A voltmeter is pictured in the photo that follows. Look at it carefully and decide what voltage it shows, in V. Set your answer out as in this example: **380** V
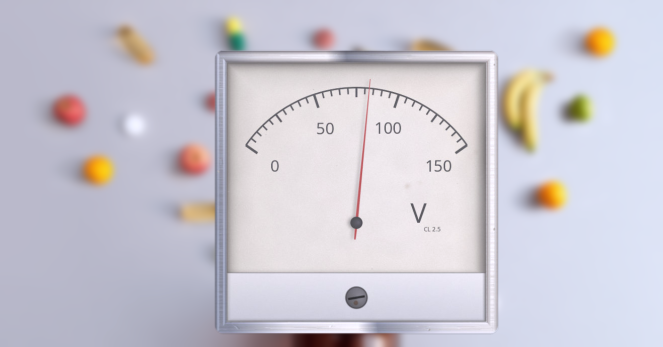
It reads **82.5** V
